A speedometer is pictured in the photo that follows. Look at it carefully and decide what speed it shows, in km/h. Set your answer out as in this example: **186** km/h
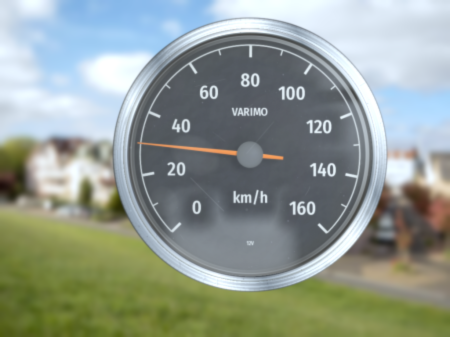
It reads **30** km/h
